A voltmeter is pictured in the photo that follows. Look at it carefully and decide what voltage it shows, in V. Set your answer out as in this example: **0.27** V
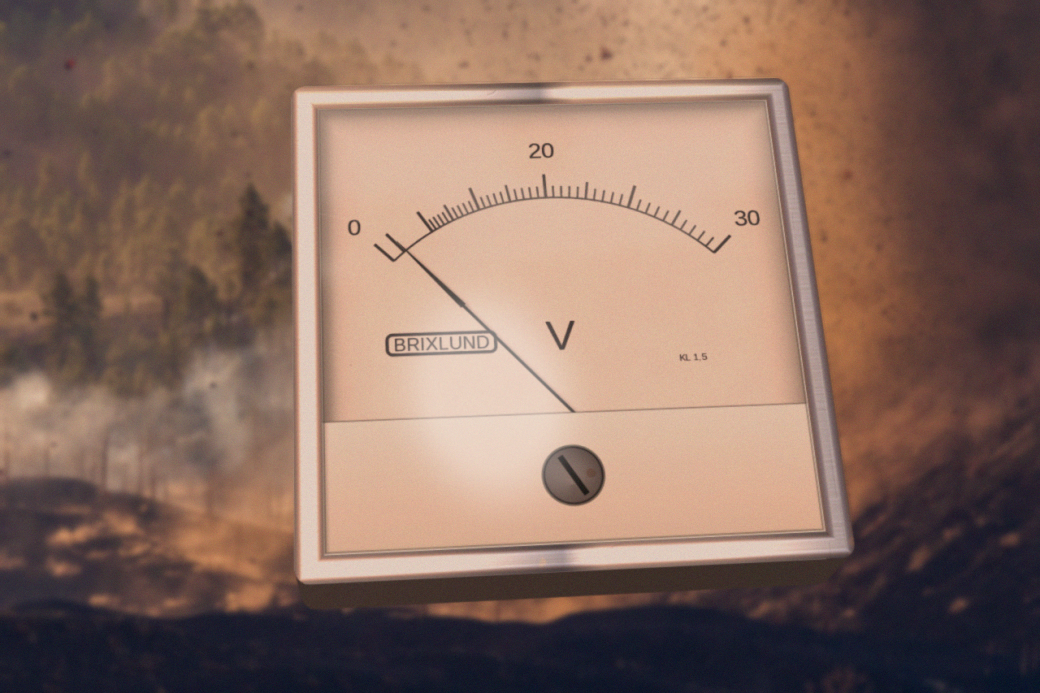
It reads **5** V
